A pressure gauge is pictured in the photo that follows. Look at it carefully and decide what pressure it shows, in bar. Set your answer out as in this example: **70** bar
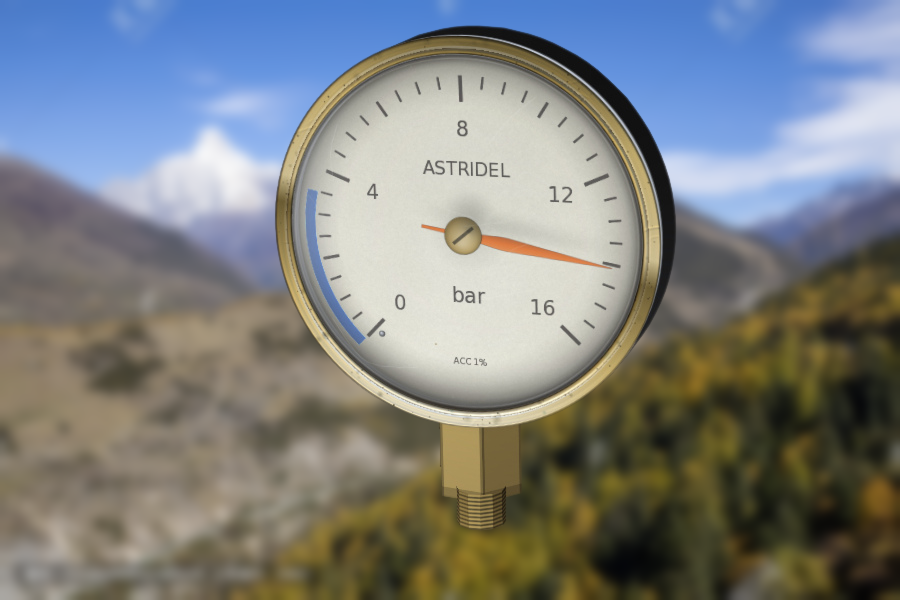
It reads **14** bar
